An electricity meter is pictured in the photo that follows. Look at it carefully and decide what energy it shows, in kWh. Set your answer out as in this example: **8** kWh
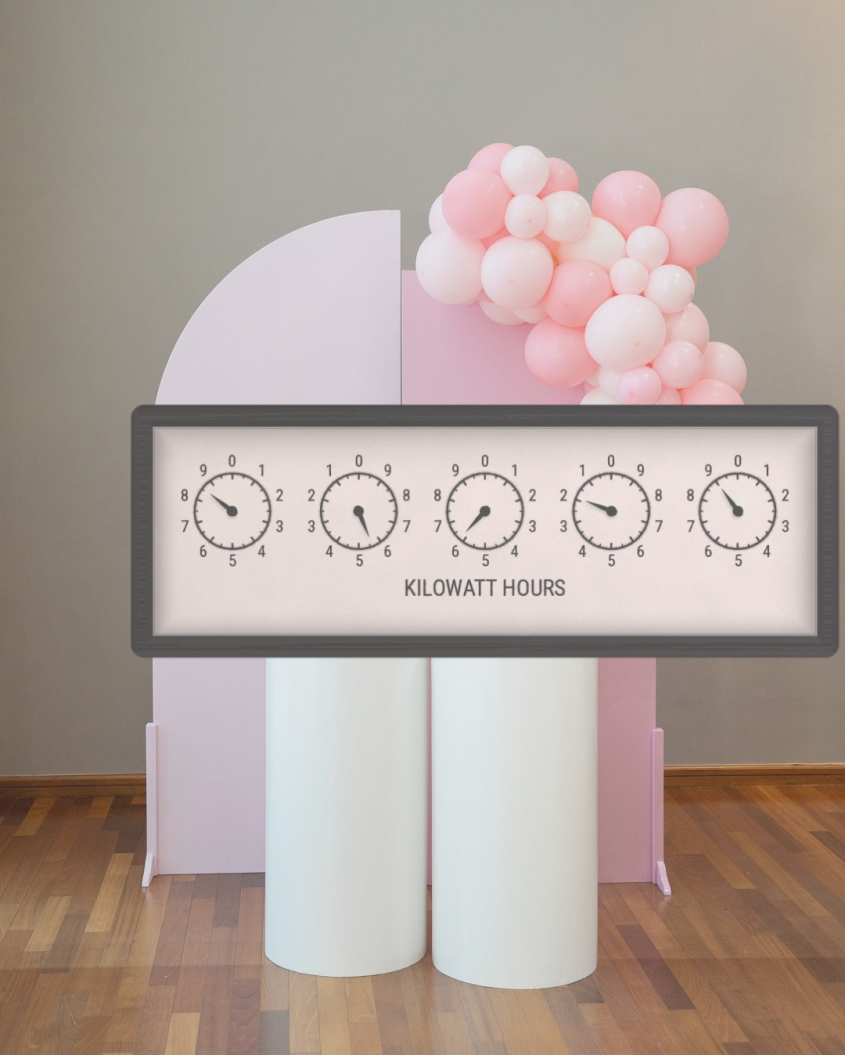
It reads **85619** kWh
